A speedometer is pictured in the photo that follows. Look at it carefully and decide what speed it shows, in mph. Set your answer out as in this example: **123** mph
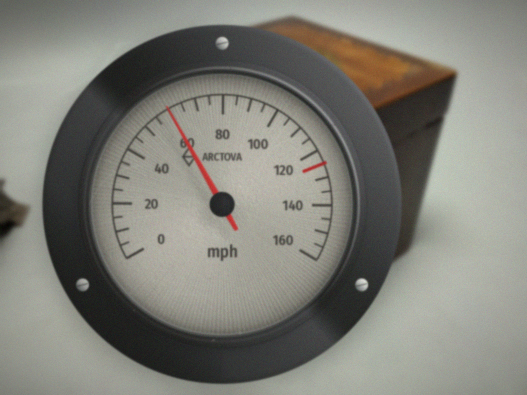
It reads **60** mph
